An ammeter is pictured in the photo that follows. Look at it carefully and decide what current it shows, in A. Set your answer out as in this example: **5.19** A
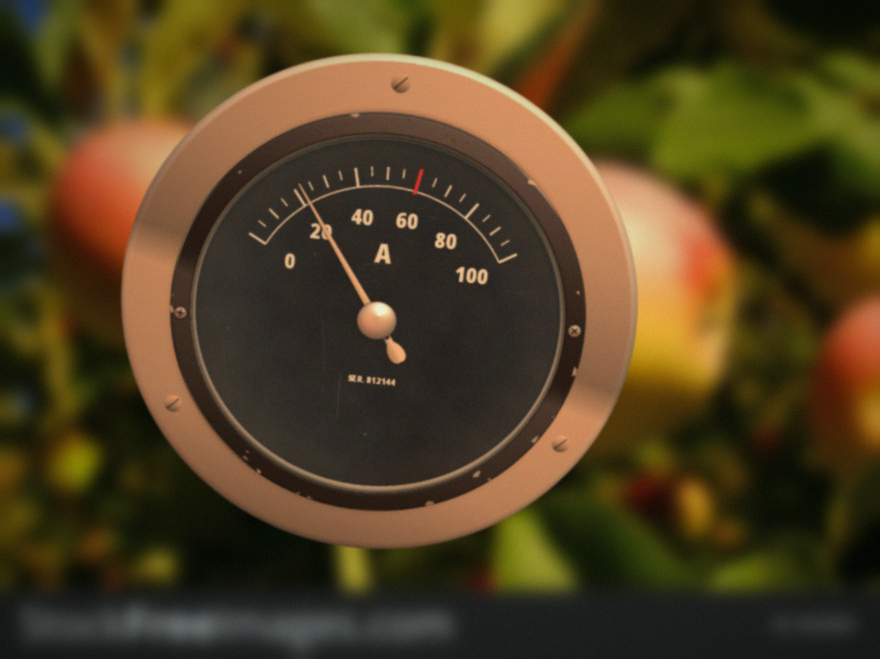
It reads **22.5** A
